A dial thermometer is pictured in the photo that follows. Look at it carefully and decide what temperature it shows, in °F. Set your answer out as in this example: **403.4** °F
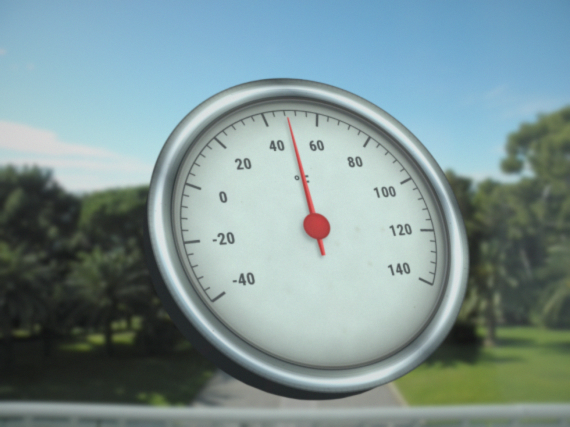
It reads **48** °F
